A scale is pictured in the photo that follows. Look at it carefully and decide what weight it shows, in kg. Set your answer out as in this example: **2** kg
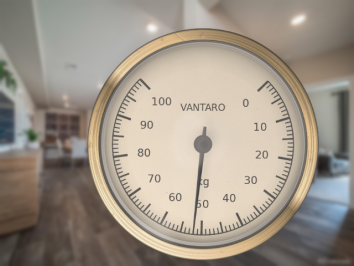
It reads **52** kg
